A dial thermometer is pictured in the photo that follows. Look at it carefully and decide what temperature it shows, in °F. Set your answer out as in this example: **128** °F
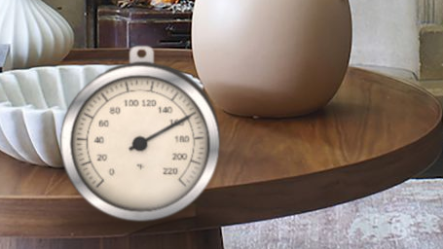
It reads **160** °F
